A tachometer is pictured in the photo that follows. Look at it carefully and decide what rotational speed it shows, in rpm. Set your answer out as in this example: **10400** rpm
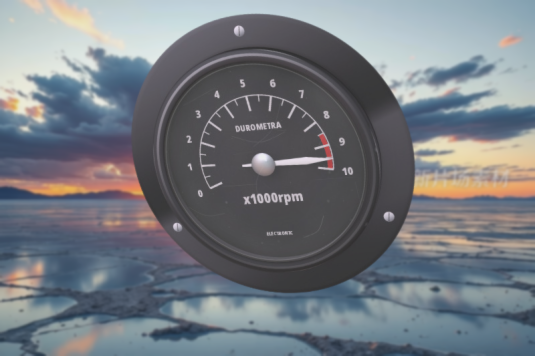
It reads **9500** rpm
